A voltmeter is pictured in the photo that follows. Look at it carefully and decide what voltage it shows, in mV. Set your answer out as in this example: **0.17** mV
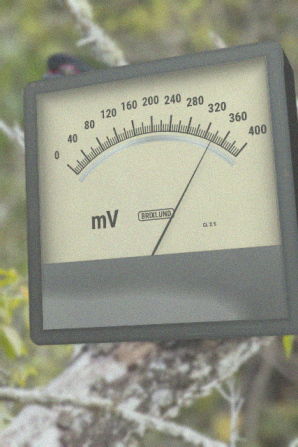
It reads **340** mV
